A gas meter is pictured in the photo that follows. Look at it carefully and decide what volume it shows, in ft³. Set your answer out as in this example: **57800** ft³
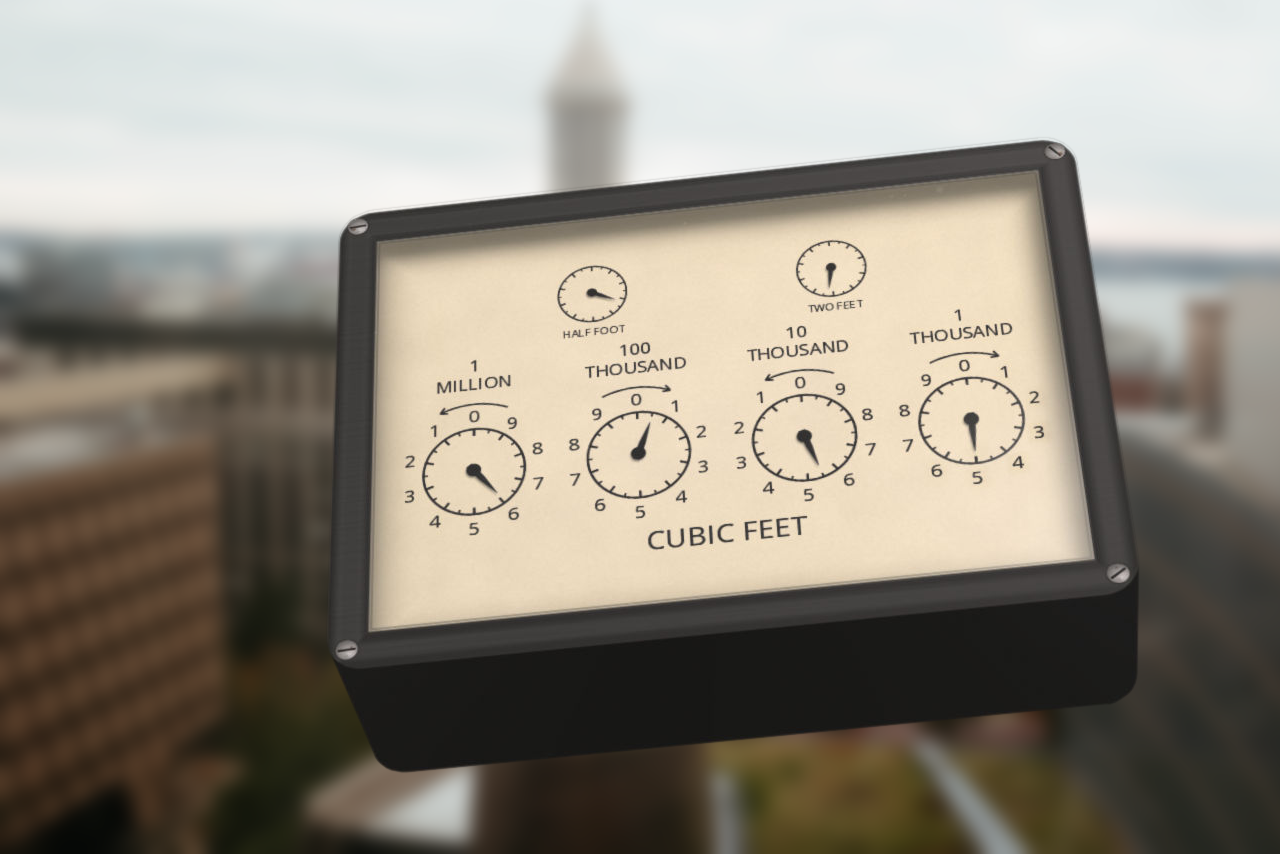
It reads **605500** ft³
